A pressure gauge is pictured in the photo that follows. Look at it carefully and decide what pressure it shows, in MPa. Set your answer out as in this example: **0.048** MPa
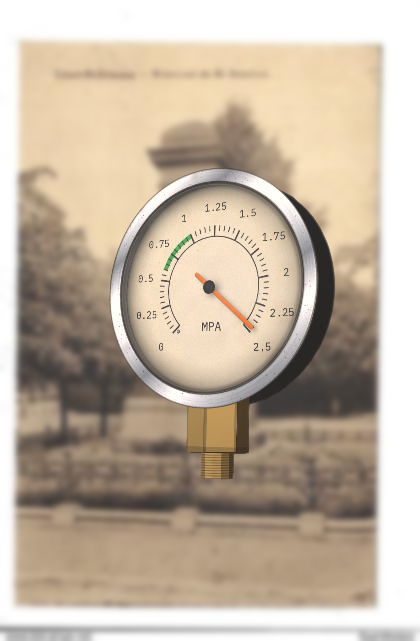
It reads **2.45** MPa
